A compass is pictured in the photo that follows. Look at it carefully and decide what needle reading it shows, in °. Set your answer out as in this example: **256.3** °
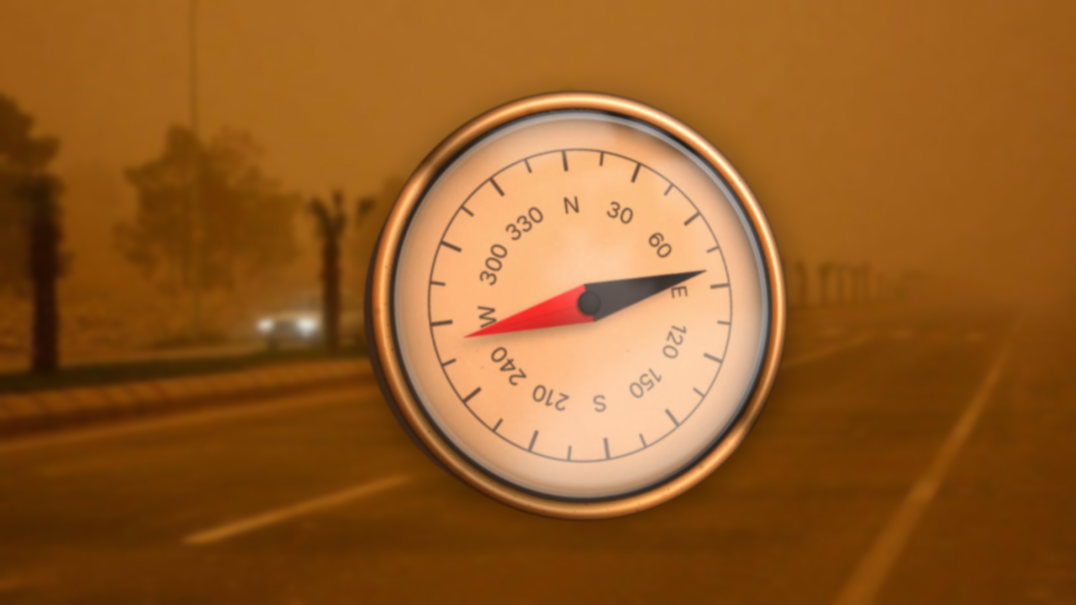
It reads **262.5** °
